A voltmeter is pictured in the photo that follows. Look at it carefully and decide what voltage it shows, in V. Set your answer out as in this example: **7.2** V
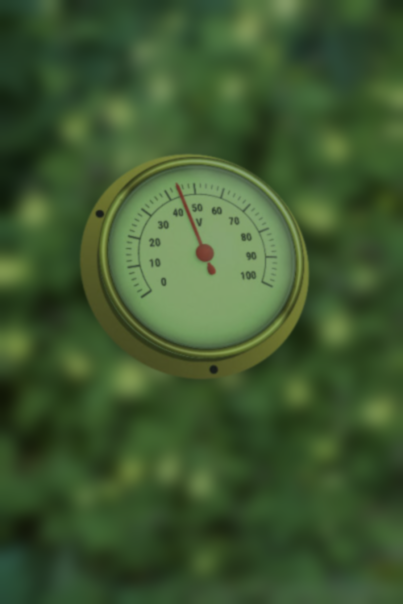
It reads **44** V
